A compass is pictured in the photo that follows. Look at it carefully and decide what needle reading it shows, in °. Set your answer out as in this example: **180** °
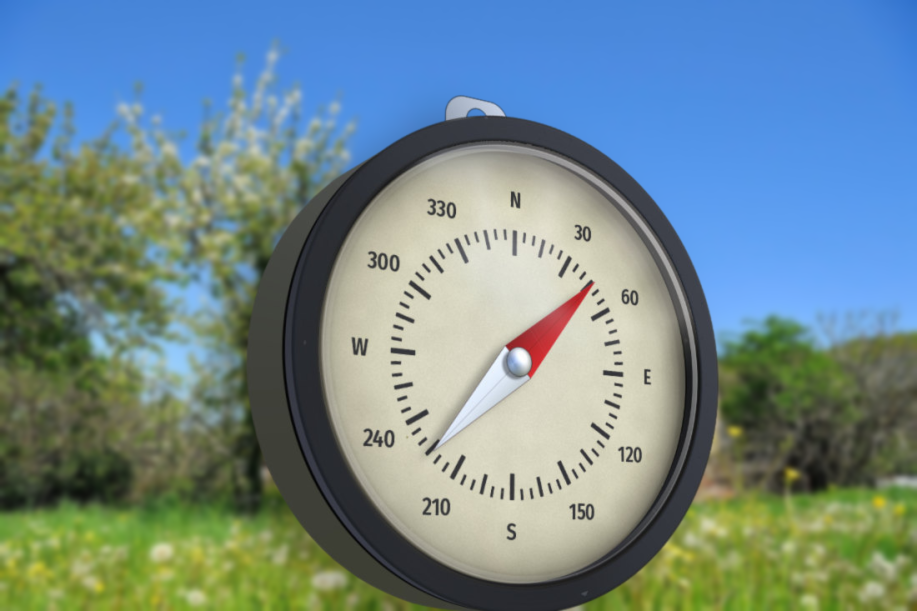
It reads **45** °
